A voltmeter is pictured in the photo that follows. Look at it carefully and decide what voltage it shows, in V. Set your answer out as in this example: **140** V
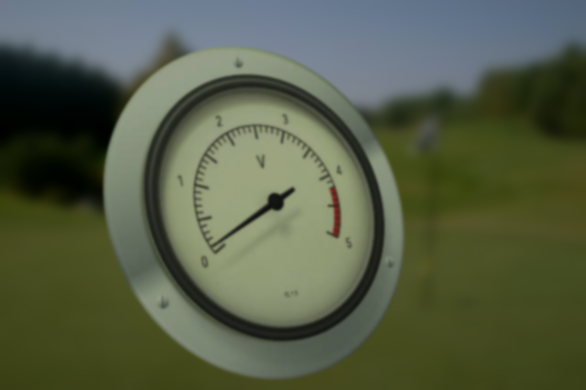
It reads **0.1** V
